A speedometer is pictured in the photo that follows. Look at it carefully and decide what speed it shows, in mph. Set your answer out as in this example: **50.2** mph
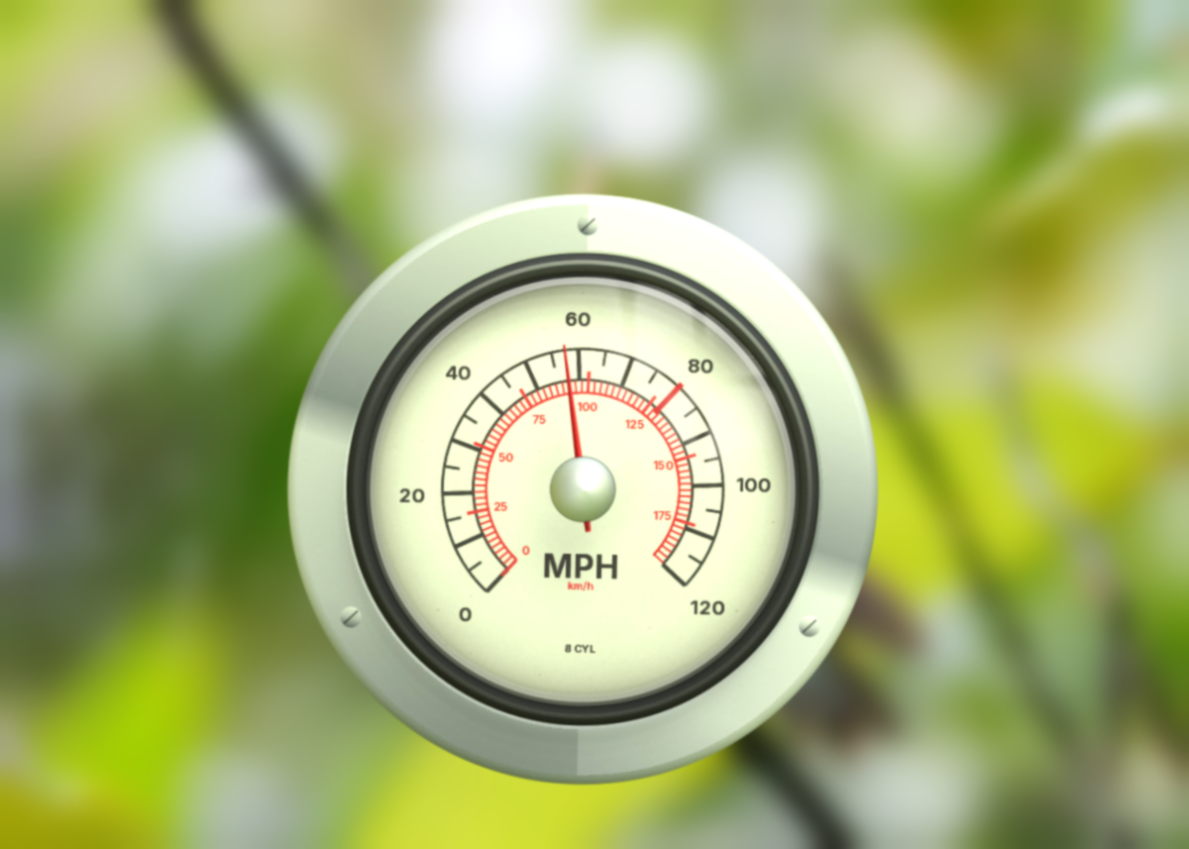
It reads **57.5** mph
